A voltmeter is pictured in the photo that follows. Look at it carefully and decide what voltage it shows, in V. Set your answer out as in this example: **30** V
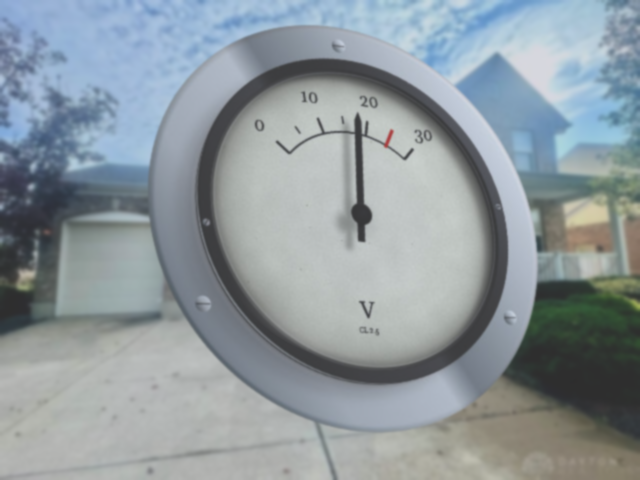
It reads **17.5** V
